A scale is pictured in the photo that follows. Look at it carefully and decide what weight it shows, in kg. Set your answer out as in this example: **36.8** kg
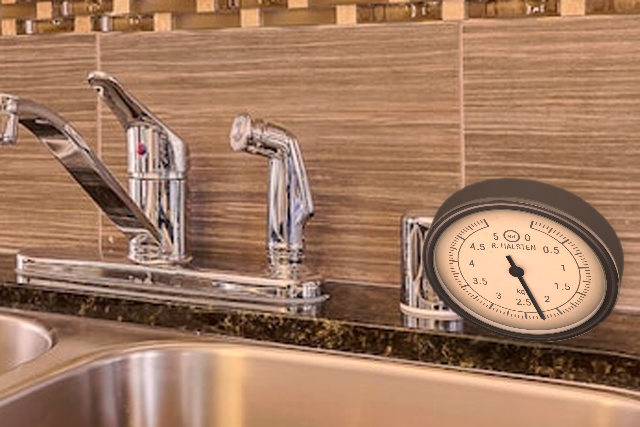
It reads **2.25** kg
